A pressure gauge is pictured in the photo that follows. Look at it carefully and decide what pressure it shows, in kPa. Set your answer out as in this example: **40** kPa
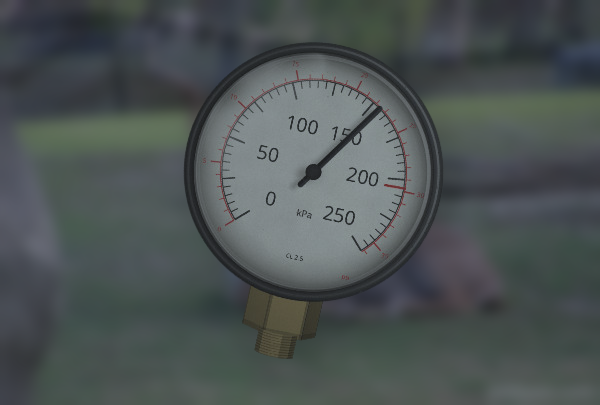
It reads **155** kPa
